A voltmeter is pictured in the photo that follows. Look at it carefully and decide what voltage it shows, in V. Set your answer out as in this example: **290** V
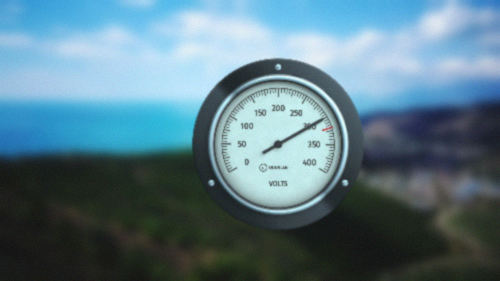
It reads **300** V
